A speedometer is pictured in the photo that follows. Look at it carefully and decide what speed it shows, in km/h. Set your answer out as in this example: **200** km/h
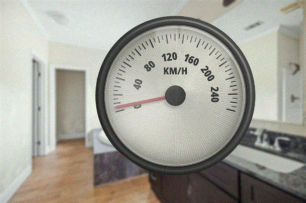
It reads **5** km/h
